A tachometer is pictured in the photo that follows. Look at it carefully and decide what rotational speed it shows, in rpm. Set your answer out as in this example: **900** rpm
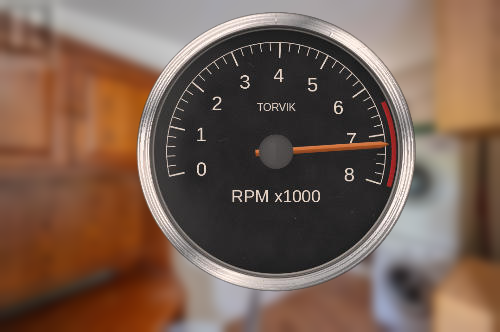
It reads **7200** rpm
